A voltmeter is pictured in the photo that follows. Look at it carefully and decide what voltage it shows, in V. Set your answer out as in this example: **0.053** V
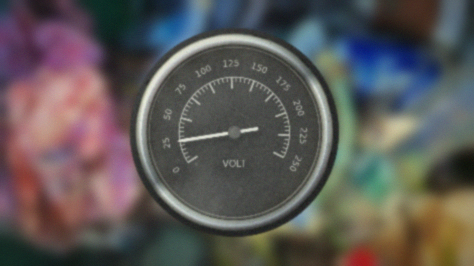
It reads **25** V
